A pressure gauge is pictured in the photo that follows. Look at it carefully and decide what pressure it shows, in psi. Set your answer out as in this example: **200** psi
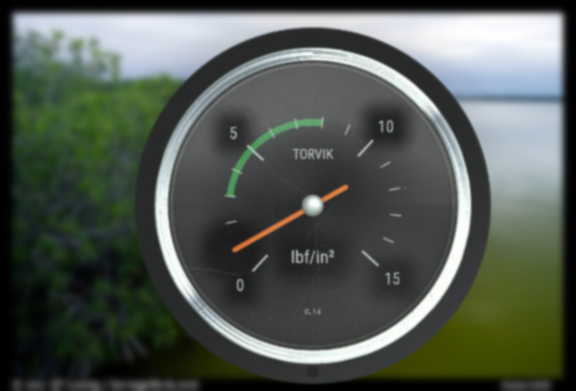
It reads **1** psi
